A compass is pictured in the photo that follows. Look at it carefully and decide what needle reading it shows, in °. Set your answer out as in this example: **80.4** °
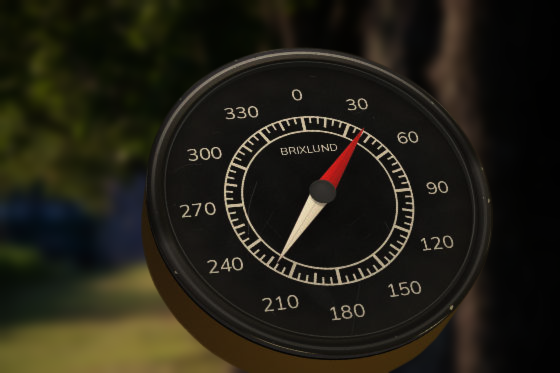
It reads **40** °
